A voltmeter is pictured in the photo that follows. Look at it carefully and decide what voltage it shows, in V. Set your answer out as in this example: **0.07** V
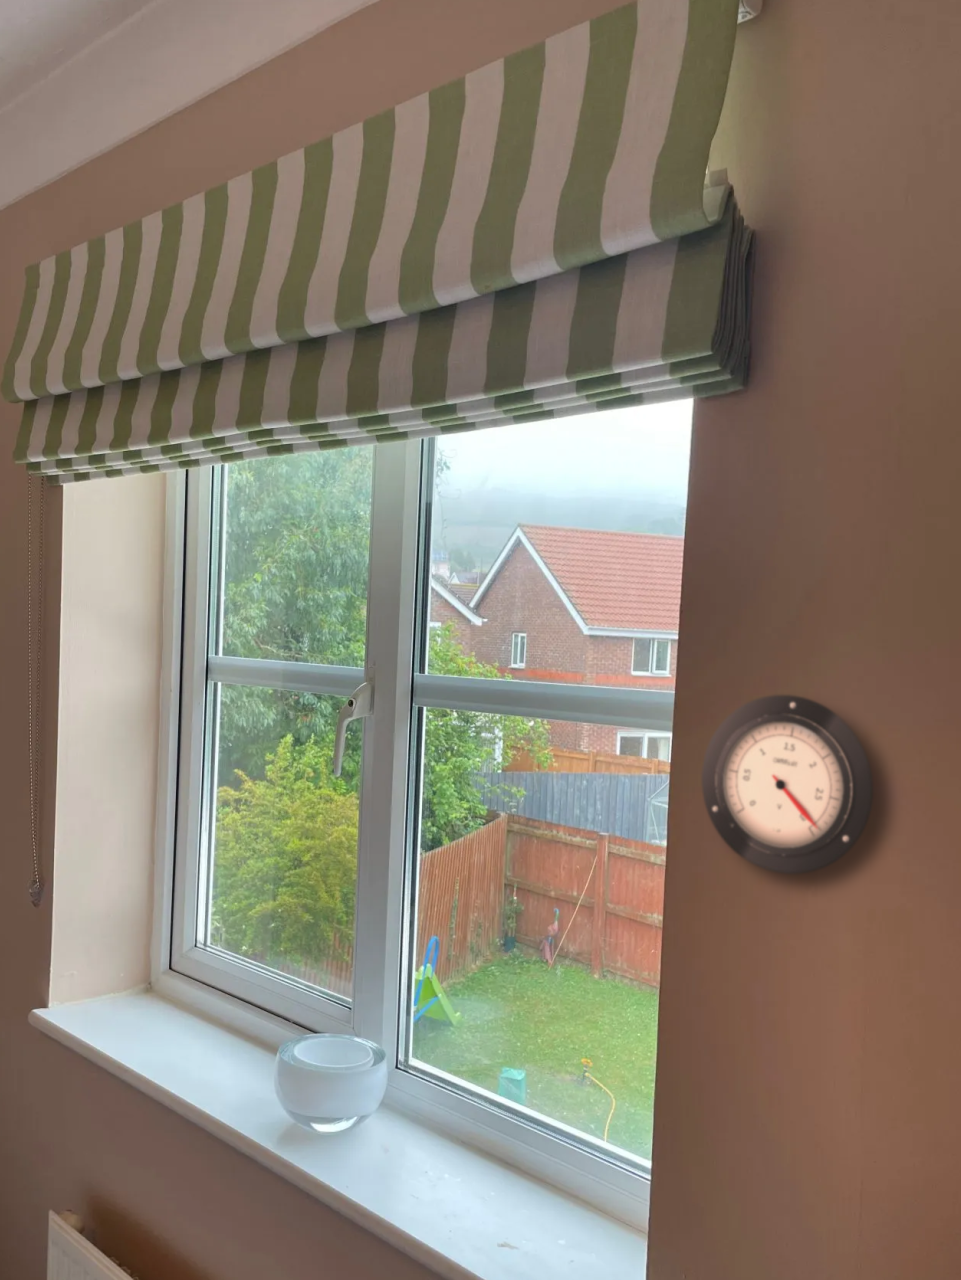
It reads **2.9** V
